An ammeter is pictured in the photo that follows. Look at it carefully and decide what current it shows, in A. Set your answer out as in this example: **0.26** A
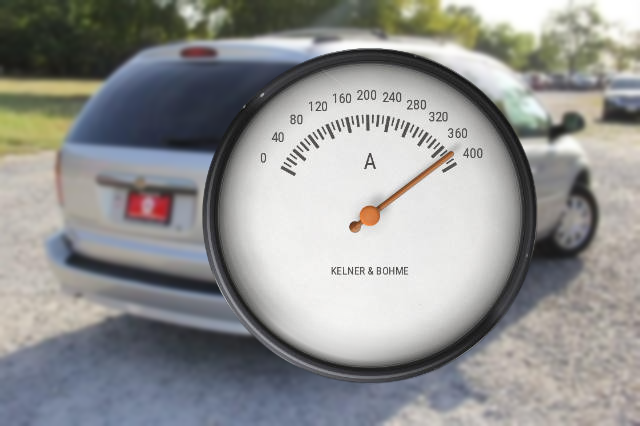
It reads **380** A
